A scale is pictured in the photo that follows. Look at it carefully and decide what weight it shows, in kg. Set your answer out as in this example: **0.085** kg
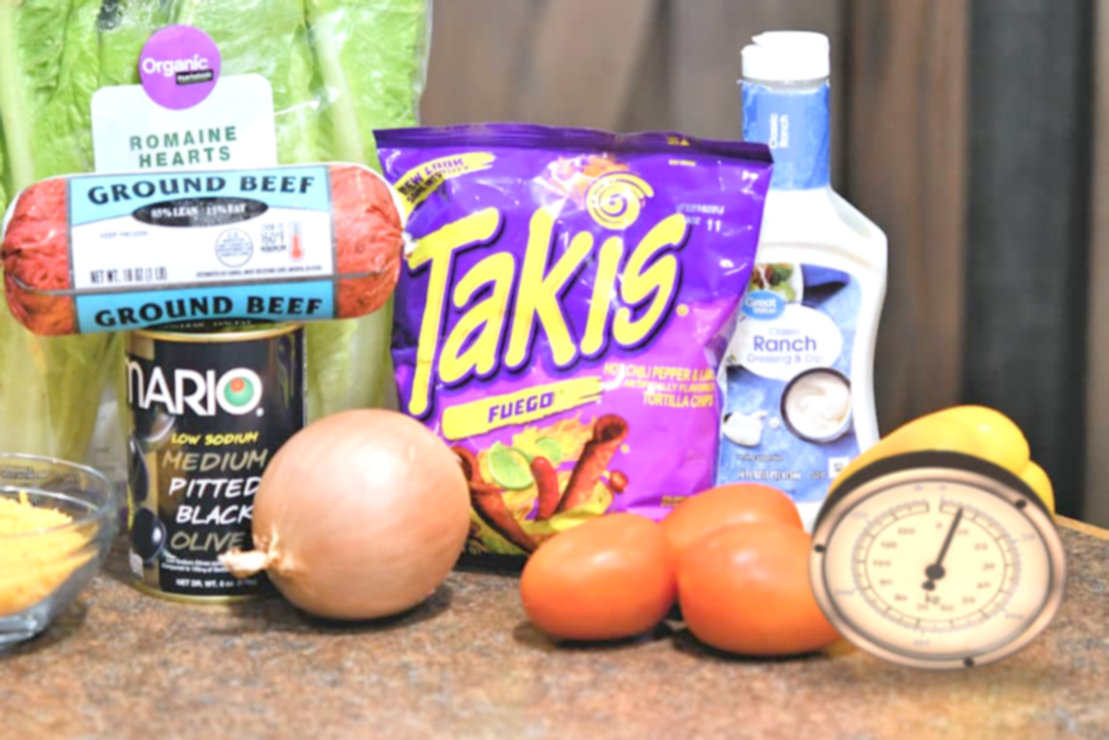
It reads **5** kg
